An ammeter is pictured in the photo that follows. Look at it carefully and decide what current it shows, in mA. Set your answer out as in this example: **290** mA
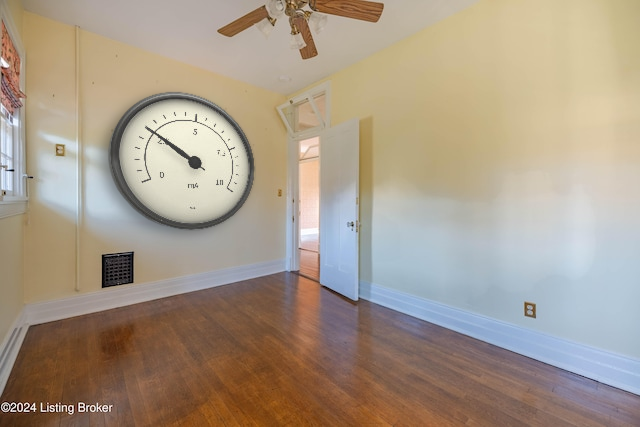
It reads **2.5** mA
